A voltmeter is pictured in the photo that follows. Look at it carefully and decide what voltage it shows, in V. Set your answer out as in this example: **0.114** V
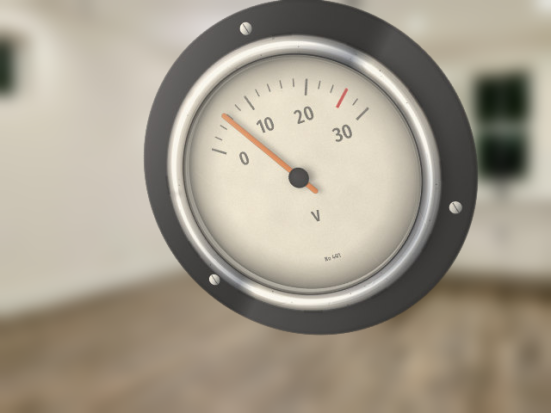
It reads **6** V
